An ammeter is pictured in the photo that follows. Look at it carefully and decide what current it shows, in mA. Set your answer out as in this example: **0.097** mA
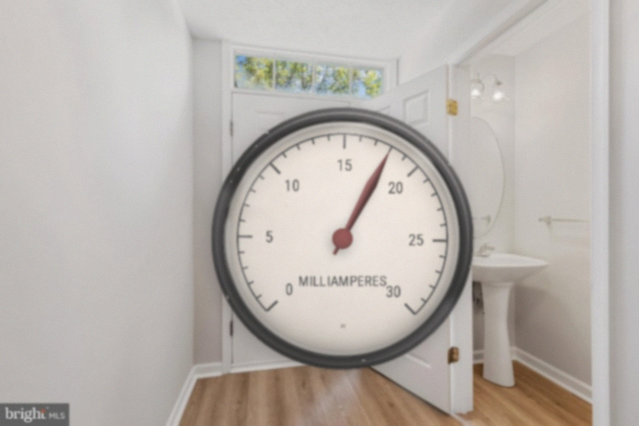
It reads **18** mA
